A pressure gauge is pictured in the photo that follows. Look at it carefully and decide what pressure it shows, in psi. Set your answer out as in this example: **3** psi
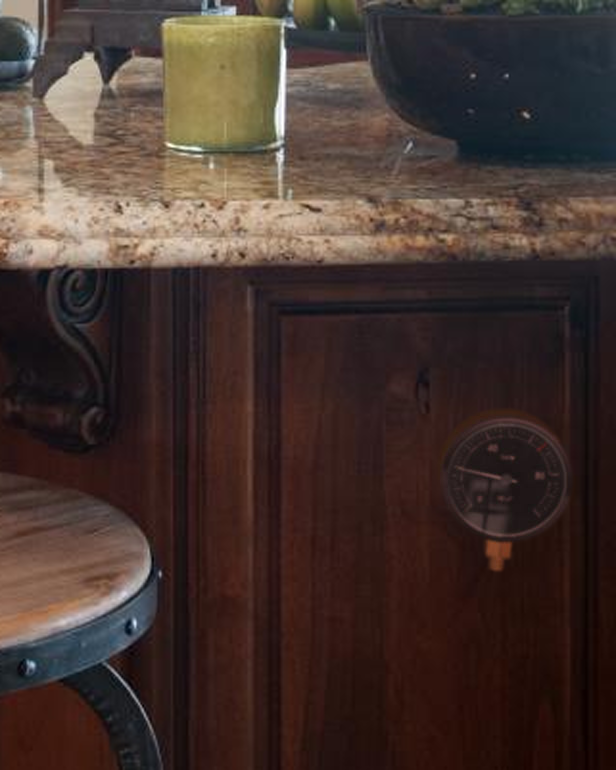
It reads **20** psi
